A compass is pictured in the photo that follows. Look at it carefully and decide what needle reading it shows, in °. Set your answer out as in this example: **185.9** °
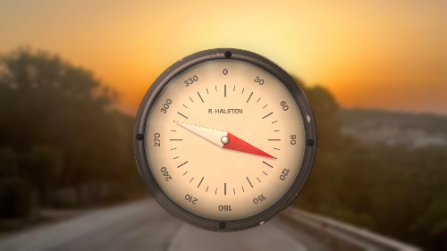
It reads **110** °
